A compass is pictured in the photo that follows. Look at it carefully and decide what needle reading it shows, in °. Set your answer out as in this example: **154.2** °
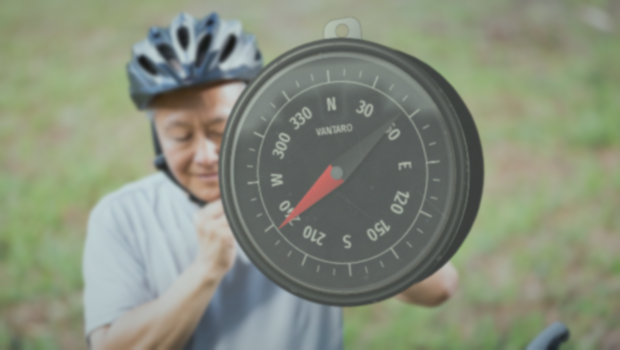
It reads **235** °
